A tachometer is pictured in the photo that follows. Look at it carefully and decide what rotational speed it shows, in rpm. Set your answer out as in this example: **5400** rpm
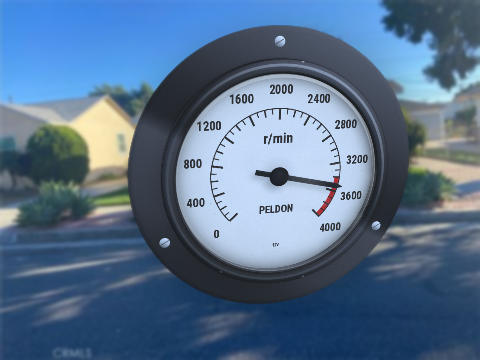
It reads **3500** rpm
